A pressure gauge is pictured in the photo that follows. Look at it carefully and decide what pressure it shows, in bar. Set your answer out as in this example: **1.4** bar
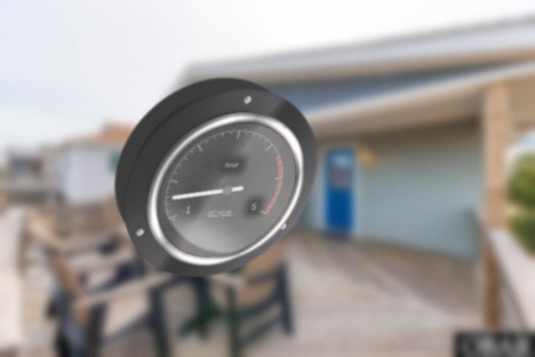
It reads **-0.4** bar
